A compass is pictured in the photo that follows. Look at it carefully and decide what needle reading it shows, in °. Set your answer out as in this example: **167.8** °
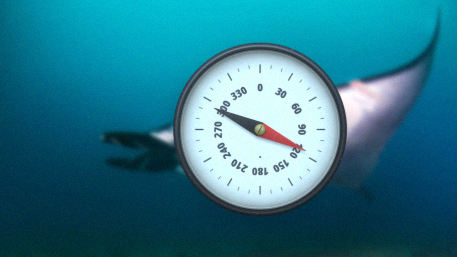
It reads **115** °
